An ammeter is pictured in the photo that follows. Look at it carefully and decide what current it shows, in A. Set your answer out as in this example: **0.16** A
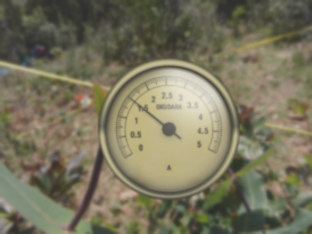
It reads **1.5** A
